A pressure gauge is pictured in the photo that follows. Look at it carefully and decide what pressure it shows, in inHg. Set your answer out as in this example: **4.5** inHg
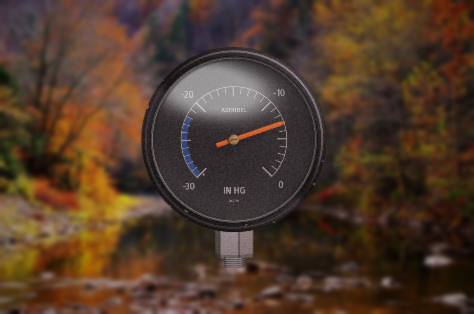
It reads **-7** inHg
